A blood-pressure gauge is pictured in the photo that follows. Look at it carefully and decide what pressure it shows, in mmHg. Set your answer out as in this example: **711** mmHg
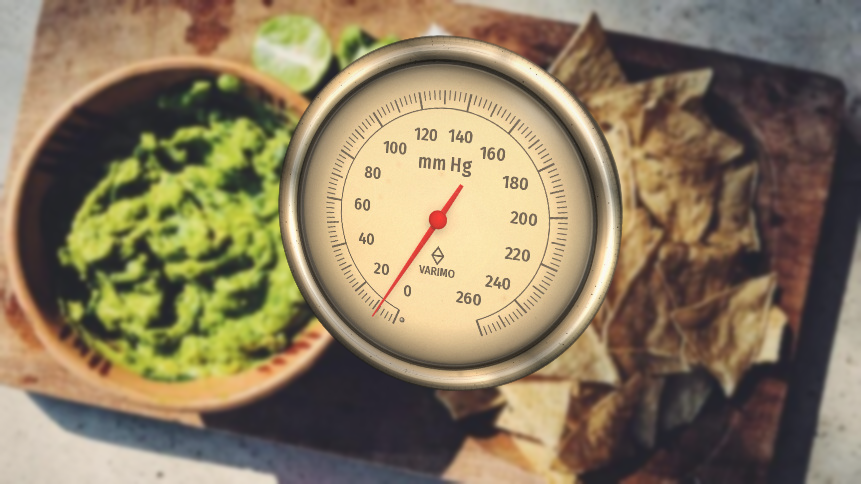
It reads **8** mmHg
